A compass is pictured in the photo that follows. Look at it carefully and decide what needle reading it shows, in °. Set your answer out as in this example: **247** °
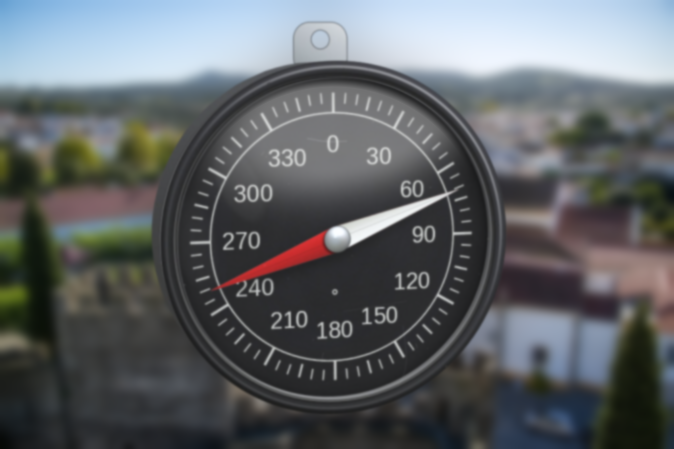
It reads **250** °
